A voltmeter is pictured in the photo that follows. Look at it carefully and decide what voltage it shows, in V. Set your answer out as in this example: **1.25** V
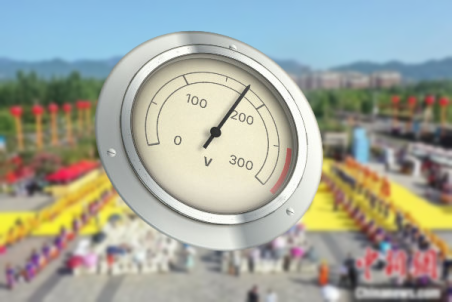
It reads **175** V
